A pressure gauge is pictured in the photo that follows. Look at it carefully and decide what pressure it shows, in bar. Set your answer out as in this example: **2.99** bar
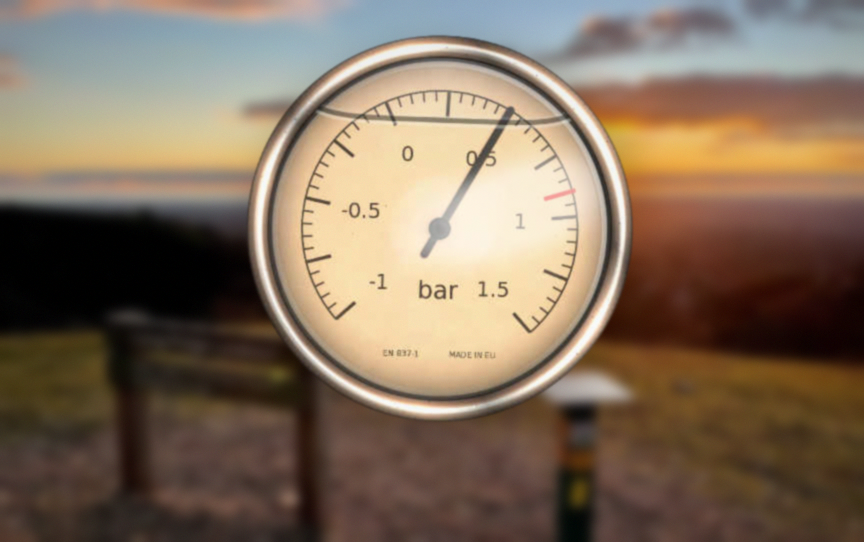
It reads **0.5** bar
